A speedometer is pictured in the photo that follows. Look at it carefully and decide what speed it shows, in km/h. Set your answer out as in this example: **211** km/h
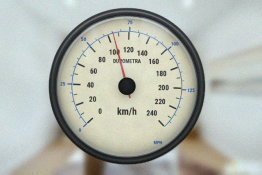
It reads **105** km/h
